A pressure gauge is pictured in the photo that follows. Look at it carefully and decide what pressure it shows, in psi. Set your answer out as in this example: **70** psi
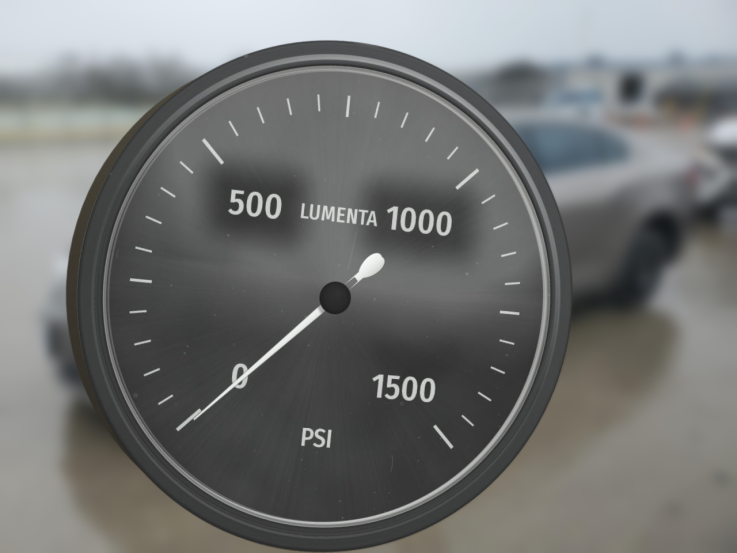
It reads **0** psi
